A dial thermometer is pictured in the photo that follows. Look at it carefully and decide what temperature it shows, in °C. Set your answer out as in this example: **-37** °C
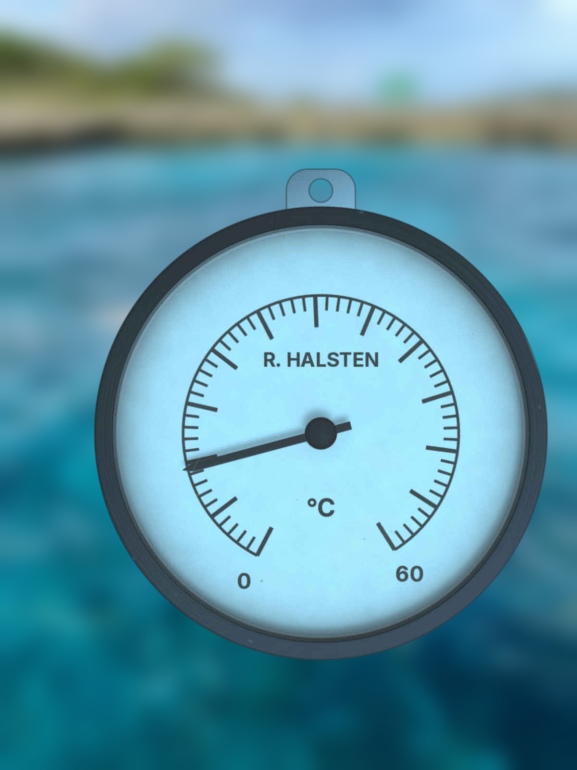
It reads **9.5** °C
